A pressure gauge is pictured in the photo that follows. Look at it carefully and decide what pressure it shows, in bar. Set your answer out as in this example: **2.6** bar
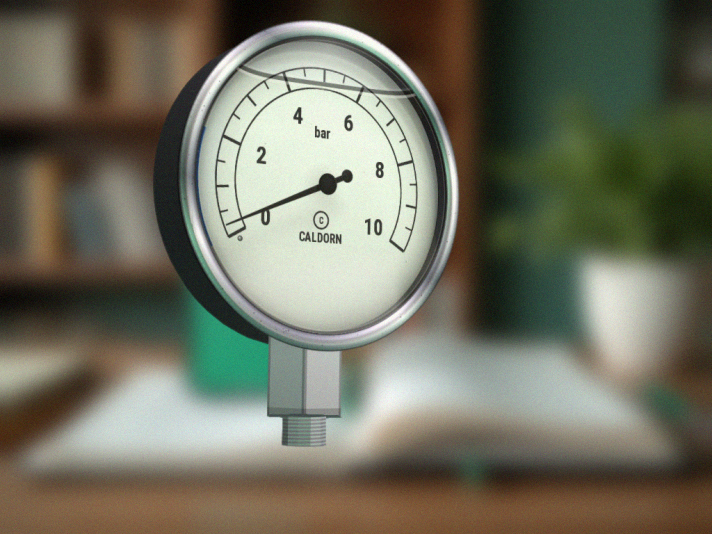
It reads **0.25** bar
